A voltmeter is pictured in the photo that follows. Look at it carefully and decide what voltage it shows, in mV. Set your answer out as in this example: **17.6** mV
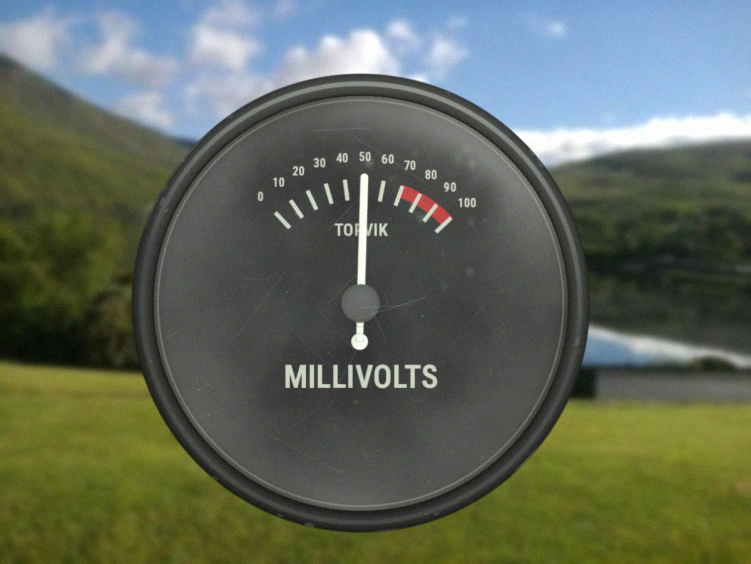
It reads **50** mV
